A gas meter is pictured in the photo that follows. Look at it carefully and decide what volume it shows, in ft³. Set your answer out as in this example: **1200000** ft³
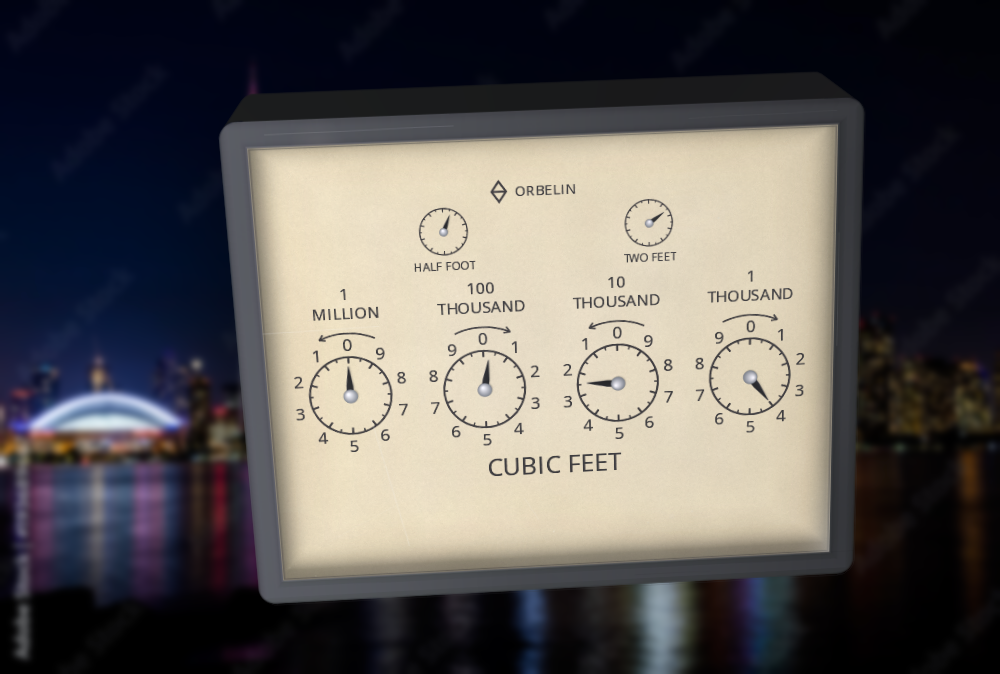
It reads **2400** ft³
